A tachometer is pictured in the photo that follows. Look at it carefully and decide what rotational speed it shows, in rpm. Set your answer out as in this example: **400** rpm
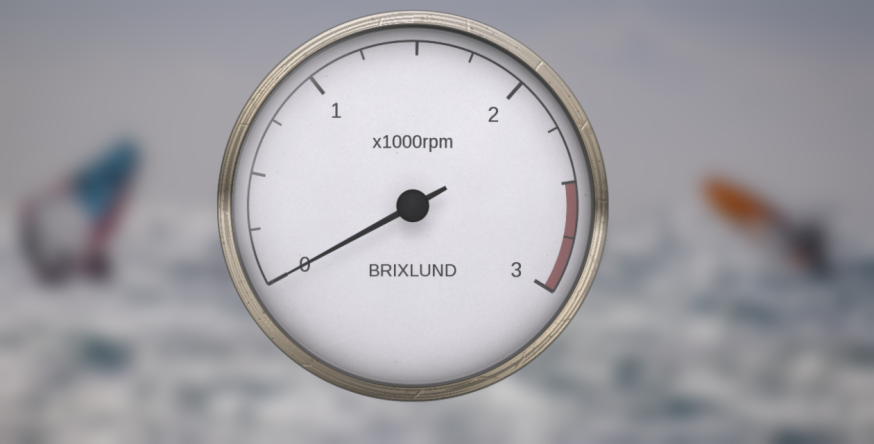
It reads **0** rpm
